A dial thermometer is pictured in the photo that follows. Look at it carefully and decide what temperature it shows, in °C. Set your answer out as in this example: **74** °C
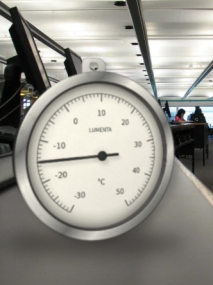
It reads **-15** °C
